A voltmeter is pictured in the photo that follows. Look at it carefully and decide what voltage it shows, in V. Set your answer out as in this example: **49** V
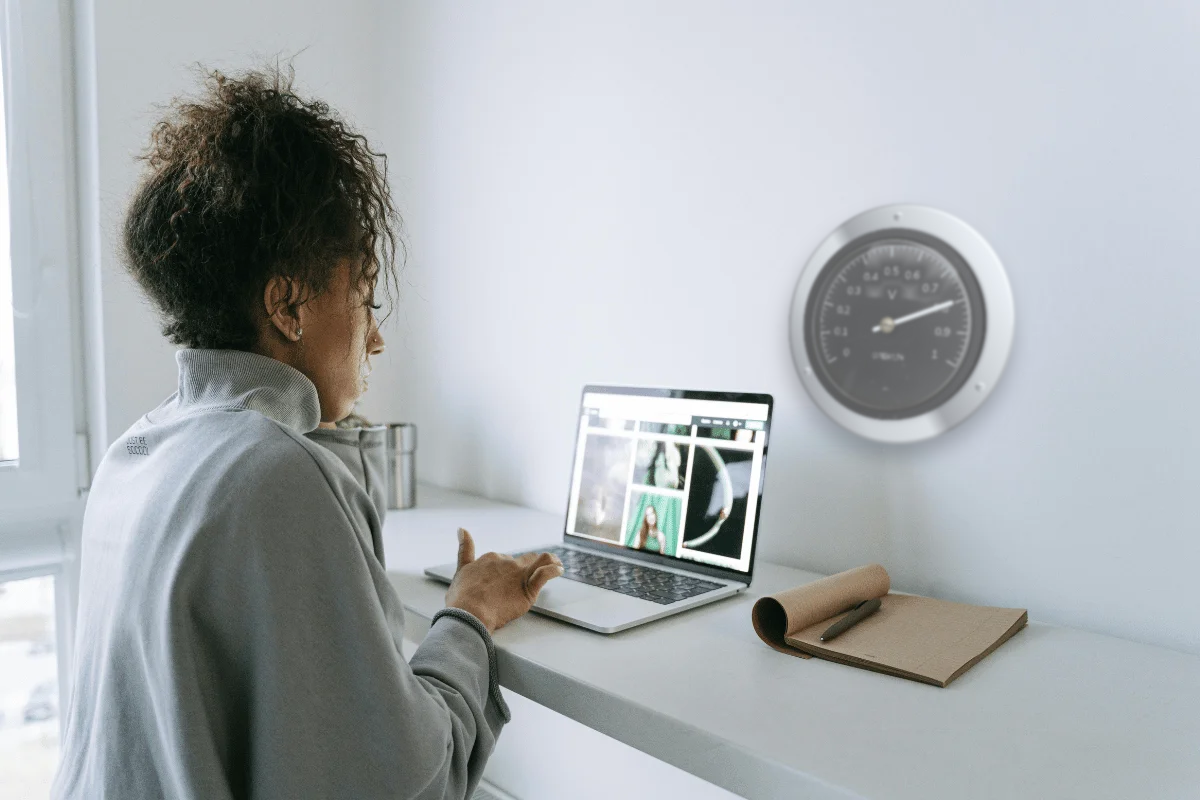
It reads **0.8** V
